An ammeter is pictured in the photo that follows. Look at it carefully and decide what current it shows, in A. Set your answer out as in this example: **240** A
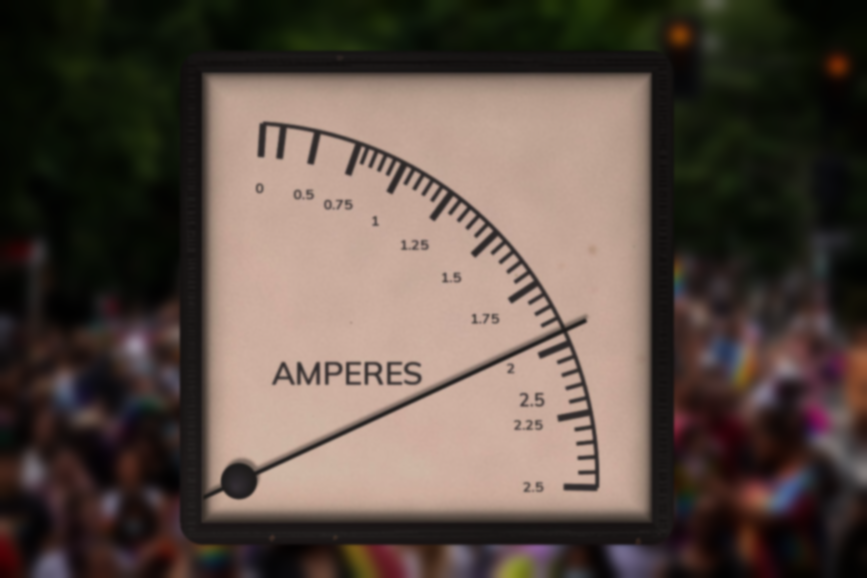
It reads **1.95** A
